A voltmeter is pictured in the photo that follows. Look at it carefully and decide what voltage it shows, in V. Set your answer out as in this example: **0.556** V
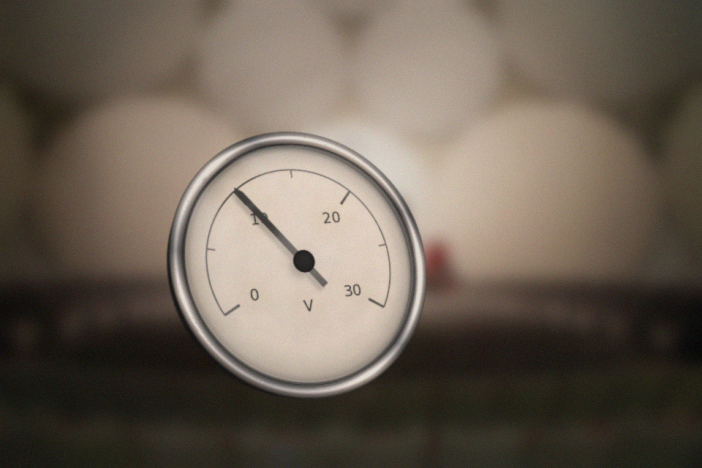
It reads **10** V
